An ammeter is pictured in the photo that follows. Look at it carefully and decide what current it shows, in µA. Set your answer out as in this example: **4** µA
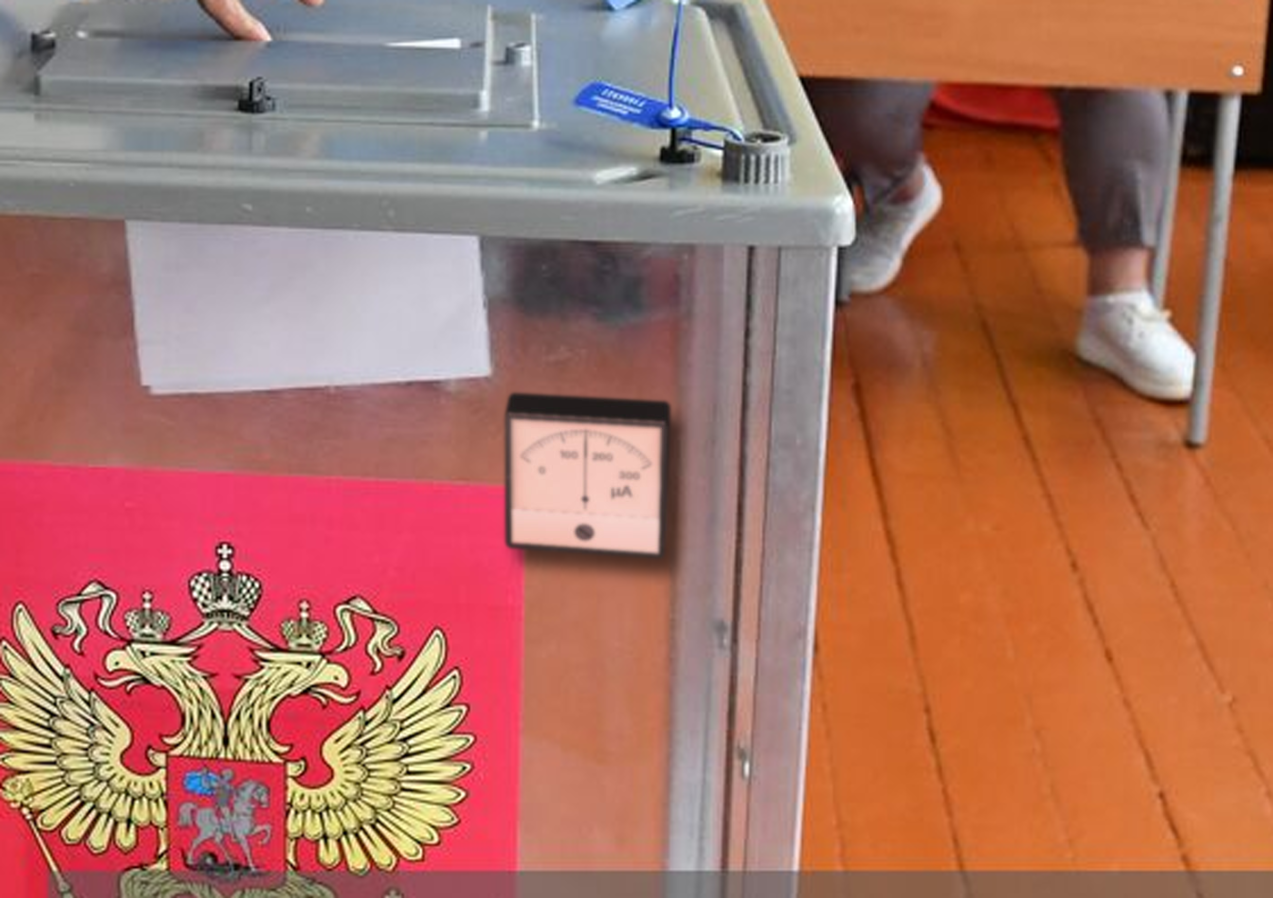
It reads **150** µA
